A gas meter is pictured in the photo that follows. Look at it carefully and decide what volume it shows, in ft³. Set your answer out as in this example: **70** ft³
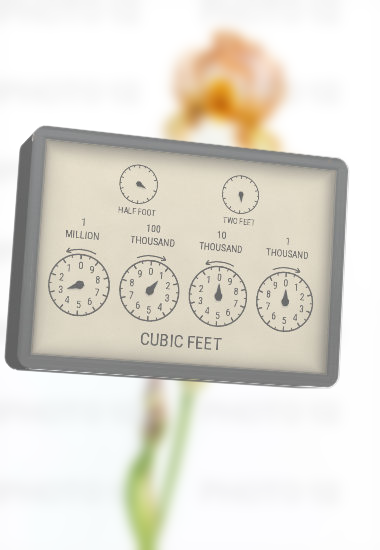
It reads **310000** ft³
